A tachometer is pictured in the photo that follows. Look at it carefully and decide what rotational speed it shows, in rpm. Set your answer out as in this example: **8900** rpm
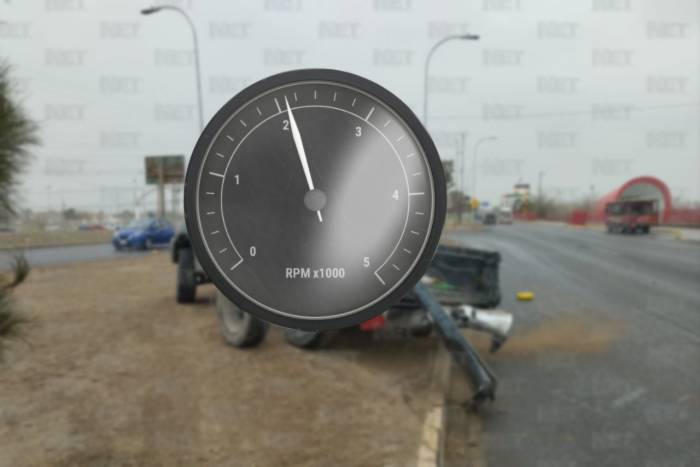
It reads **2100** rpm
